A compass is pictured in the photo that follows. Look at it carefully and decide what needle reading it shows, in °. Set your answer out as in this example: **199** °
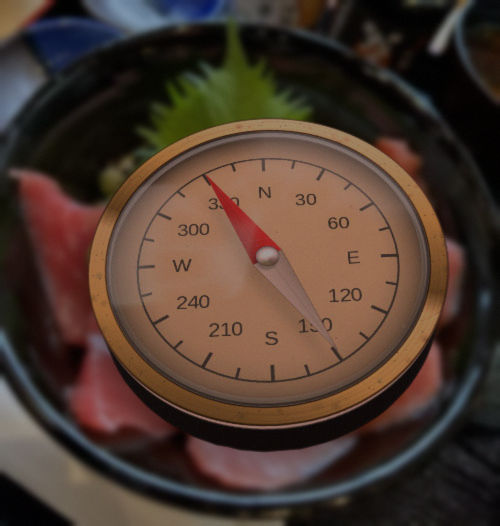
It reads **330** °
